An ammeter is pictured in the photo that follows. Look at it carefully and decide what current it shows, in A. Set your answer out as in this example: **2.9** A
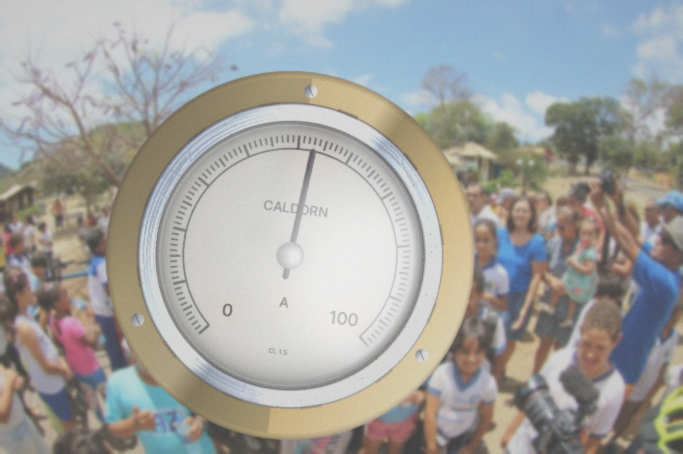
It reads **53** A
